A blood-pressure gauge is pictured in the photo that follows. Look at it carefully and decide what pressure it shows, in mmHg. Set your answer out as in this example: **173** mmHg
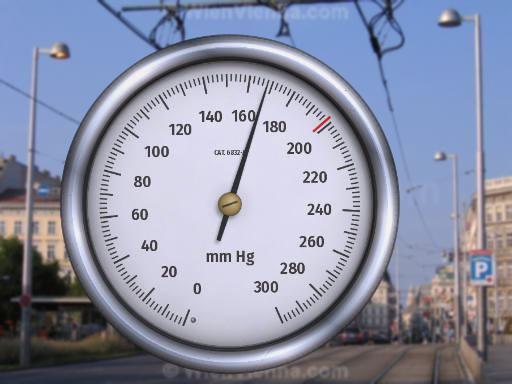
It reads **168** mmHg
